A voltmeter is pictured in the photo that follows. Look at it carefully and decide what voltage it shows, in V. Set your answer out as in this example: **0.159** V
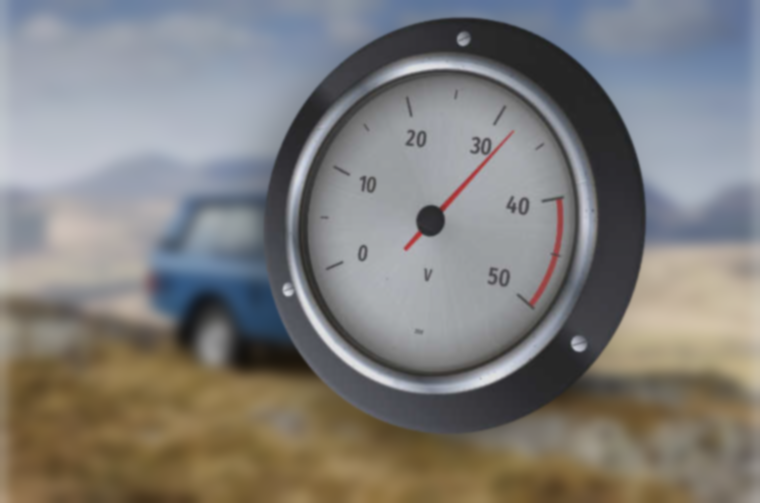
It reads **32.5** V
